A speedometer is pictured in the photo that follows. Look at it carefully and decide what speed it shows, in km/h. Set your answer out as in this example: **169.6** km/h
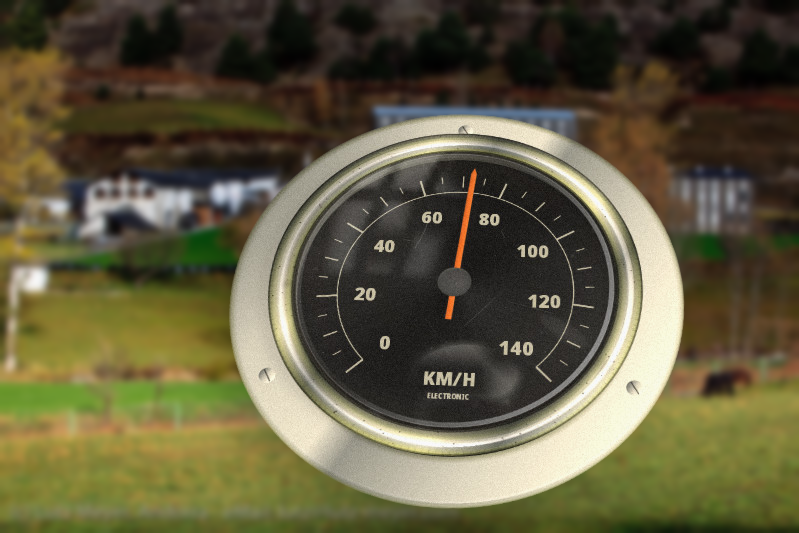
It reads **72.5** km/h
